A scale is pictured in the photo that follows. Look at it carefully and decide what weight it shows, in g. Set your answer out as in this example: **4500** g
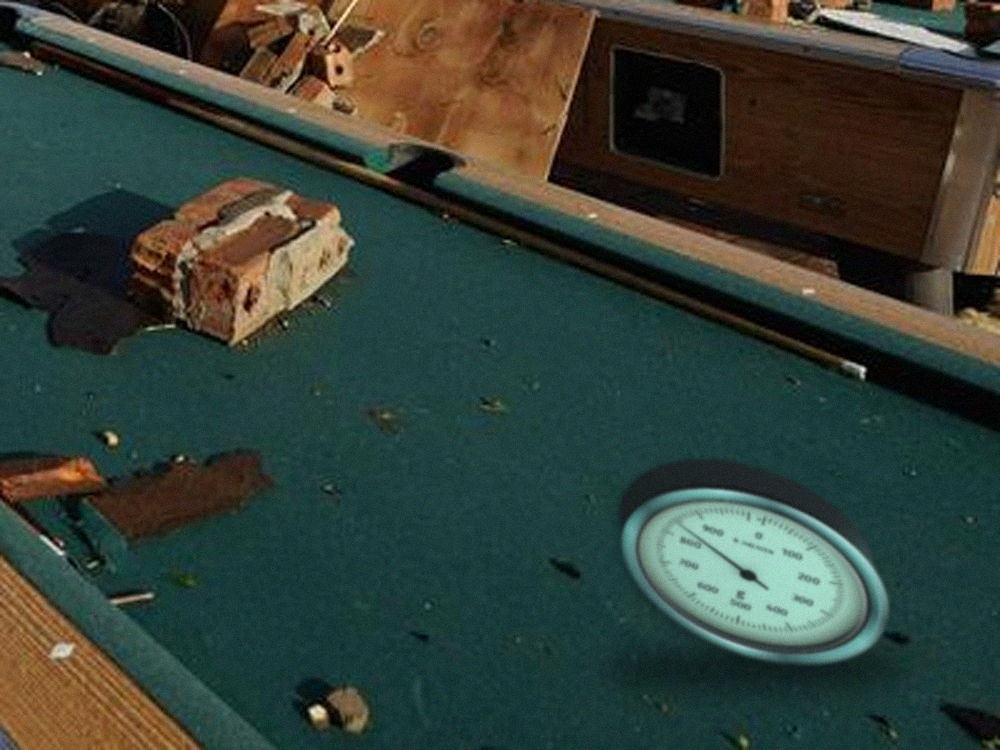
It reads **850** g
